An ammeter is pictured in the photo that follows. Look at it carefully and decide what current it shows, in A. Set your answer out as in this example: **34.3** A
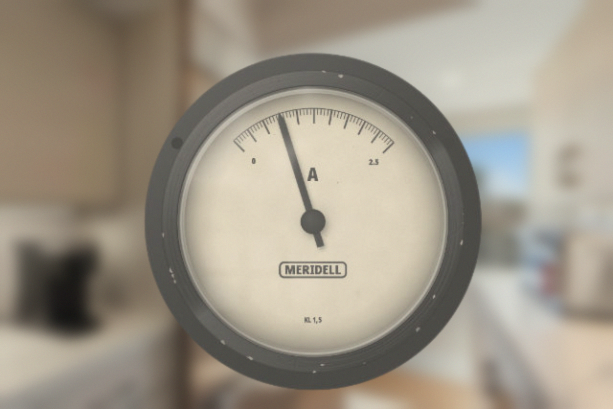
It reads **0.75** A
